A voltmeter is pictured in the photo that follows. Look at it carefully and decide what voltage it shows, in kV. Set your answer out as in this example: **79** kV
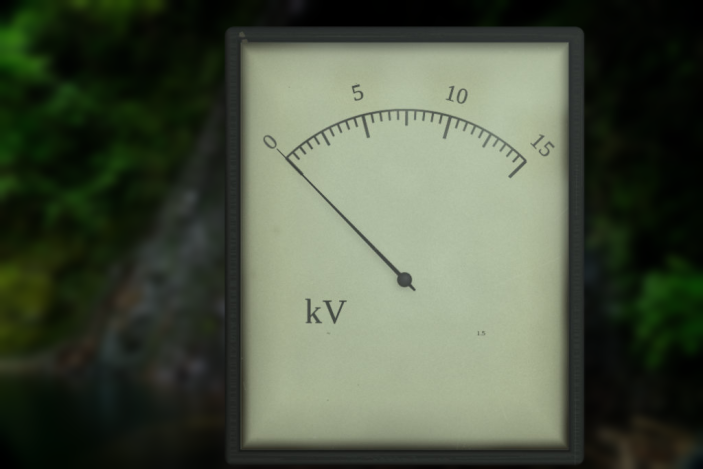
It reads **0** kV
